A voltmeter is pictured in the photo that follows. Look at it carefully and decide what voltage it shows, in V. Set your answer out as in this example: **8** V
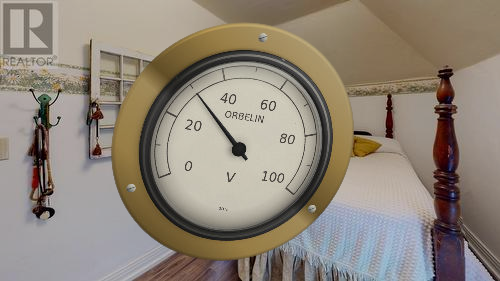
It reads **30** V
